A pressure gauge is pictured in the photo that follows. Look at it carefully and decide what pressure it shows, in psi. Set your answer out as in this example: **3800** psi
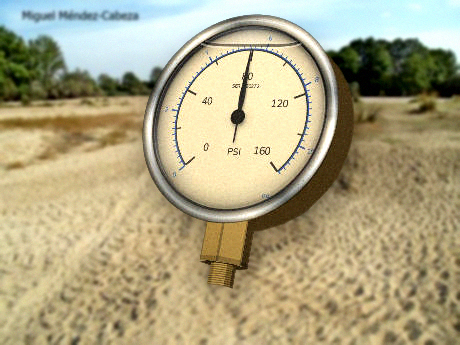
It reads **80** psi
